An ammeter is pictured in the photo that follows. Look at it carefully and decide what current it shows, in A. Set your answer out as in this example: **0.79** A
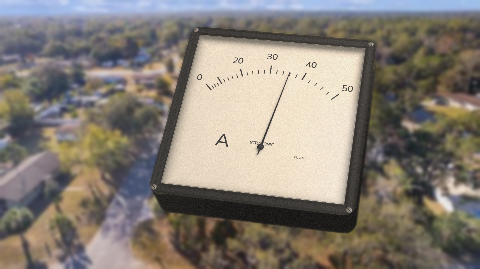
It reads **36** A
